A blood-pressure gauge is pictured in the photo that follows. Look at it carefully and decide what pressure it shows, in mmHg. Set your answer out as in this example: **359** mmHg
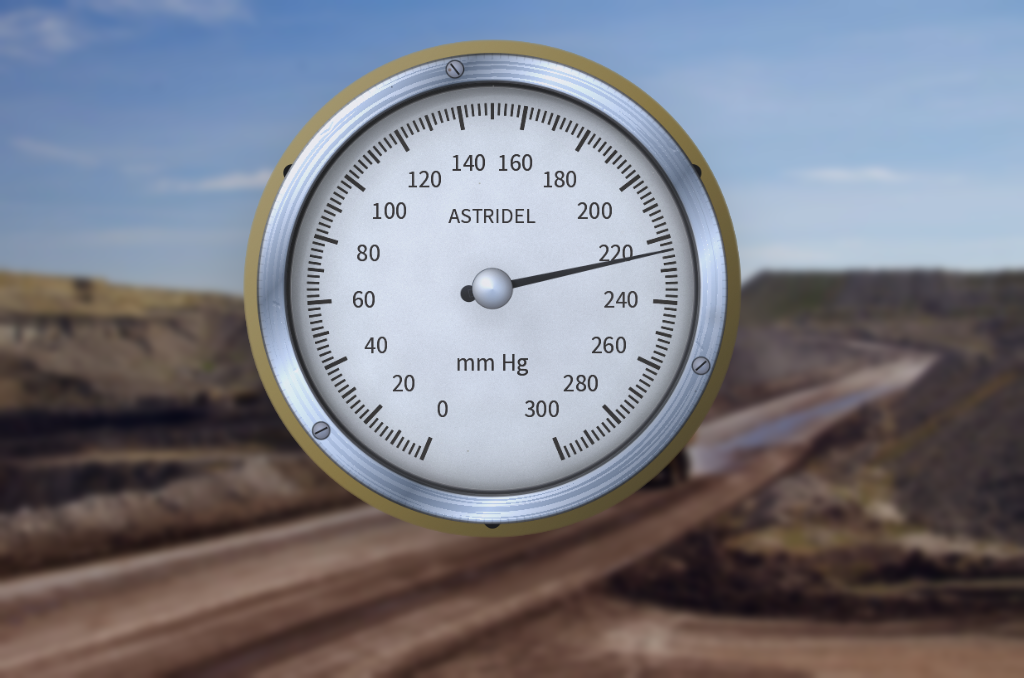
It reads **224** mmHg
